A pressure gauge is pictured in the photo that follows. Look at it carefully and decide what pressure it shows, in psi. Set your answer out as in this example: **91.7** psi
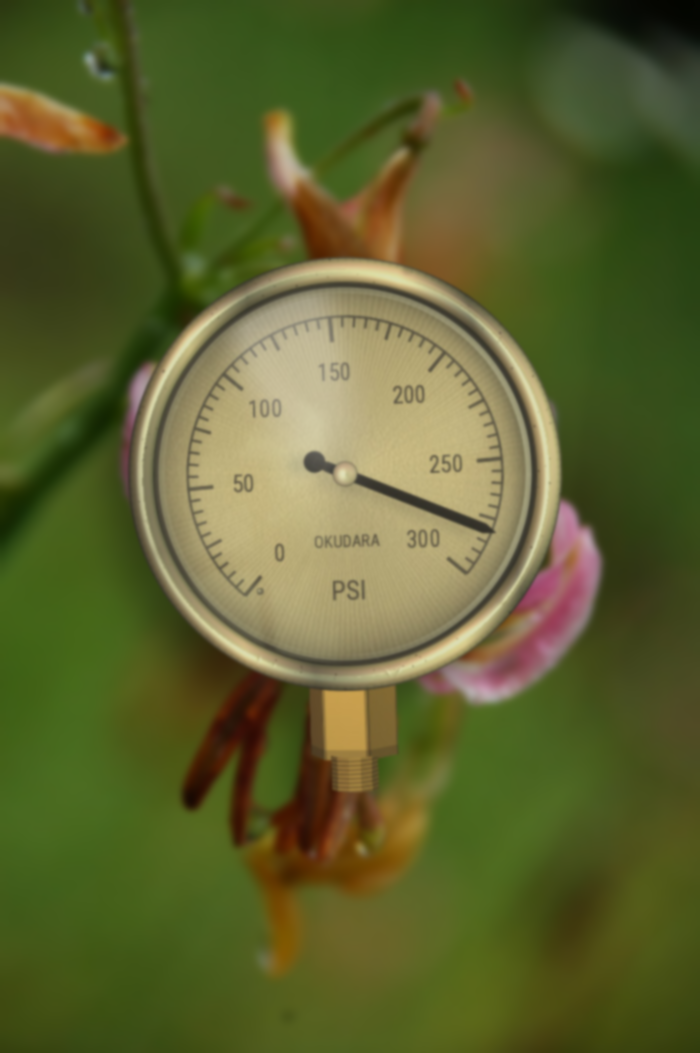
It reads **280** psi
